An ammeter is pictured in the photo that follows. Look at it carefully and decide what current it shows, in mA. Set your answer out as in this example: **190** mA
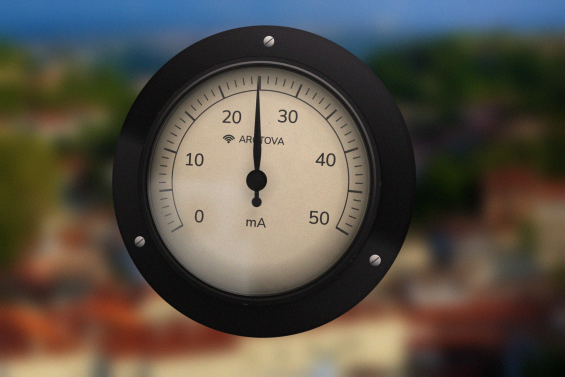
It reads **25** mA
